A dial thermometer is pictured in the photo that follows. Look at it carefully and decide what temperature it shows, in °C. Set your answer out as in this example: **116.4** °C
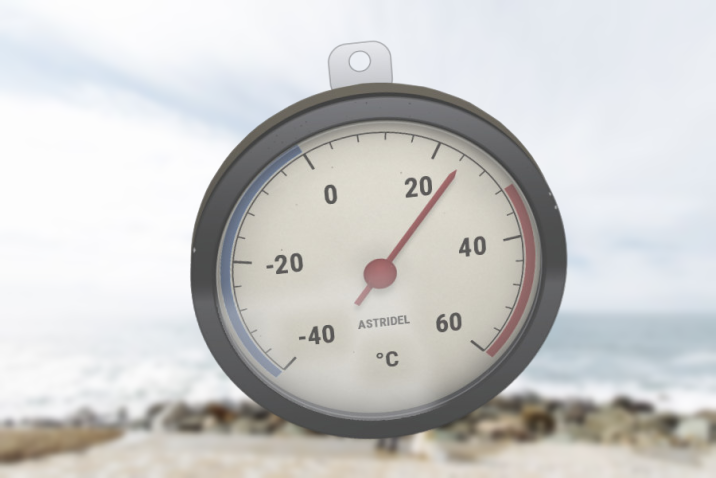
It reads **24** °C
